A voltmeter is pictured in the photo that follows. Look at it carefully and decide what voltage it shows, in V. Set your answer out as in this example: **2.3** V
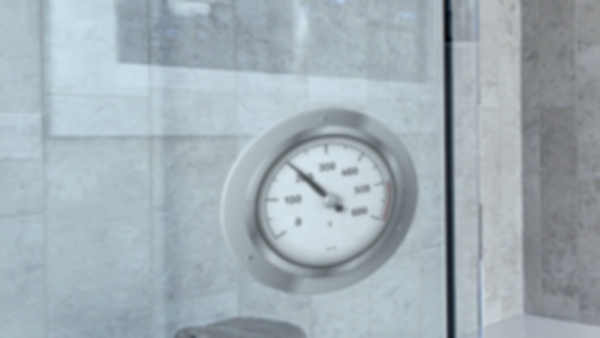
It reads **200** V
